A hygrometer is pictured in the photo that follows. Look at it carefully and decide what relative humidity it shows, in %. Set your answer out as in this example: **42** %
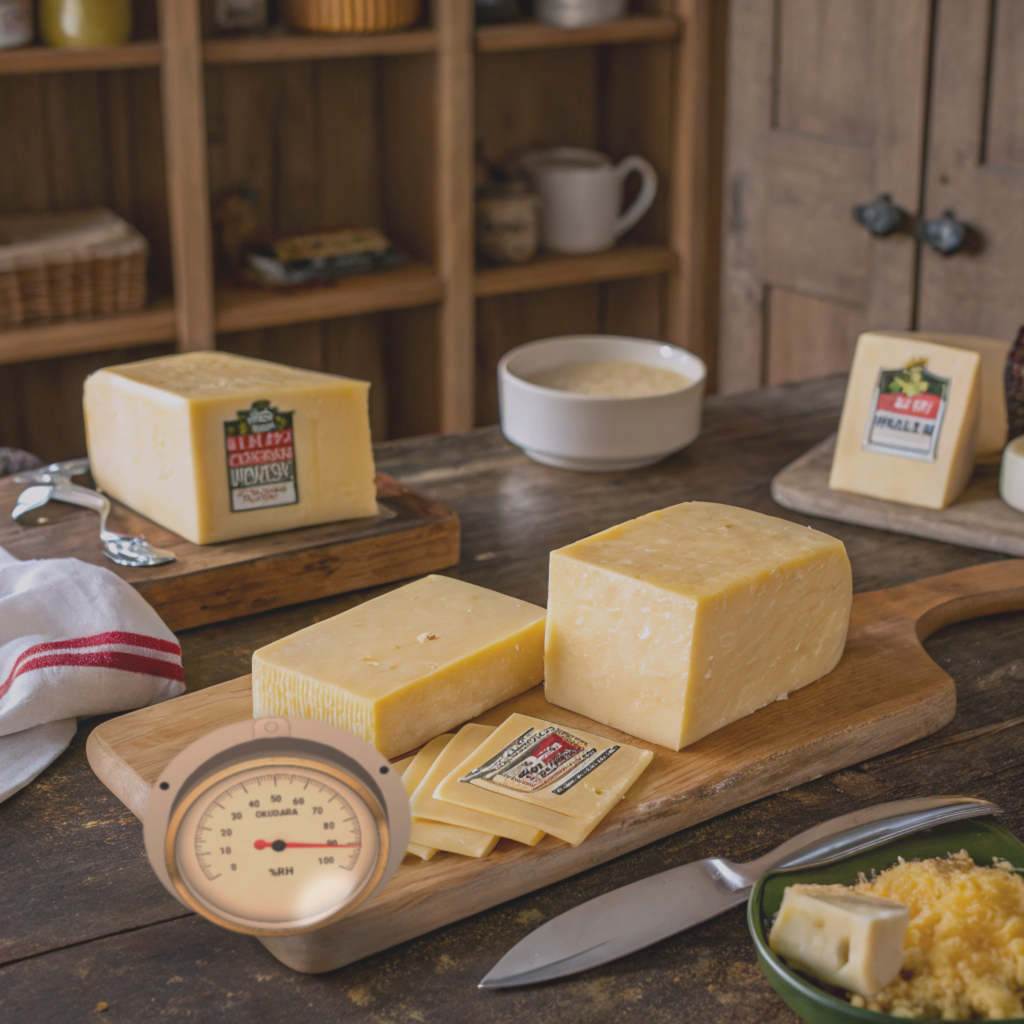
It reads **90** %
